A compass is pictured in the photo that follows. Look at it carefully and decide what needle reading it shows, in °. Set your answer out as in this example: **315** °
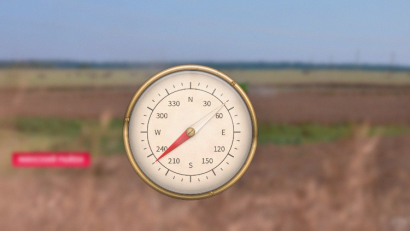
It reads **230** °
